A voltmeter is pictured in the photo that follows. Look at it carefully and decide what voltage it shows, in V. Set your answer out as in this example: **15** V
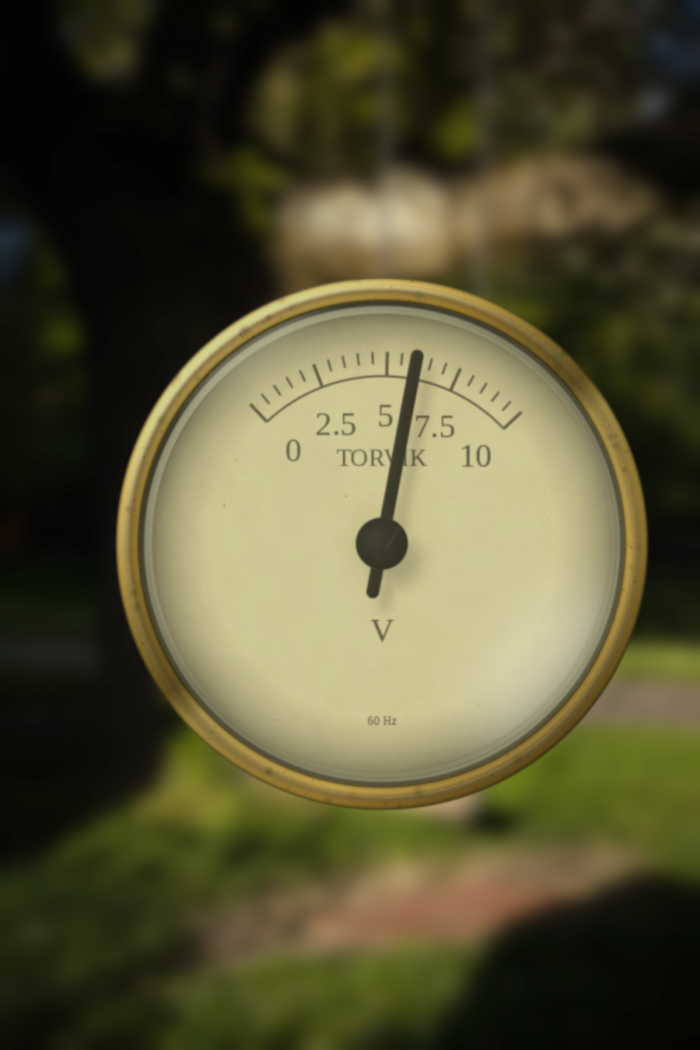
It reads **6** V
